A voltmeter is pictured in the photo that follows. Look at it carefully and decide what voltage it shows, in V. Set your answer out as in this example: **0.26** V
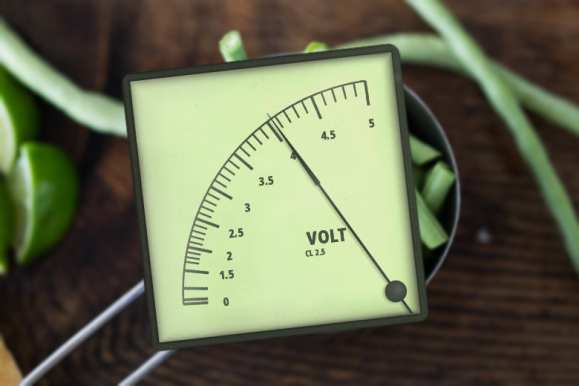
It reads **4.05** V
